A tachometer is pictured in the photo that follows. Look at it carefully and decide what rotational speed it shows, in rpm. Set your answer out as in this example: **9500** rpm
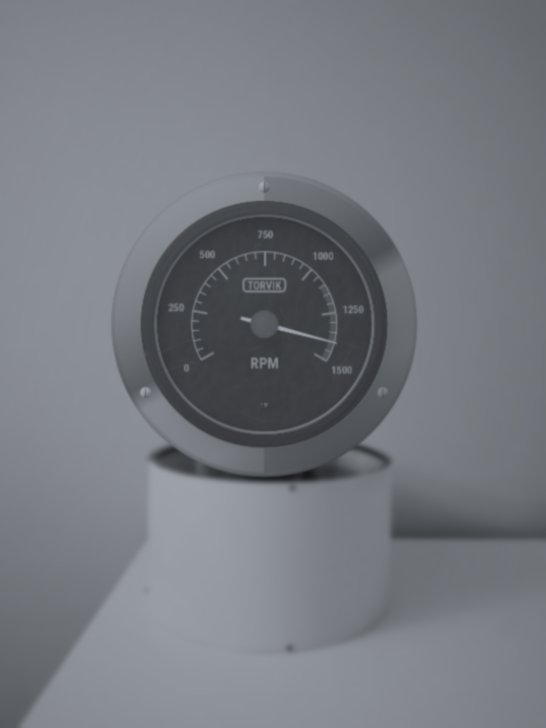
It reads **1400** rpm
